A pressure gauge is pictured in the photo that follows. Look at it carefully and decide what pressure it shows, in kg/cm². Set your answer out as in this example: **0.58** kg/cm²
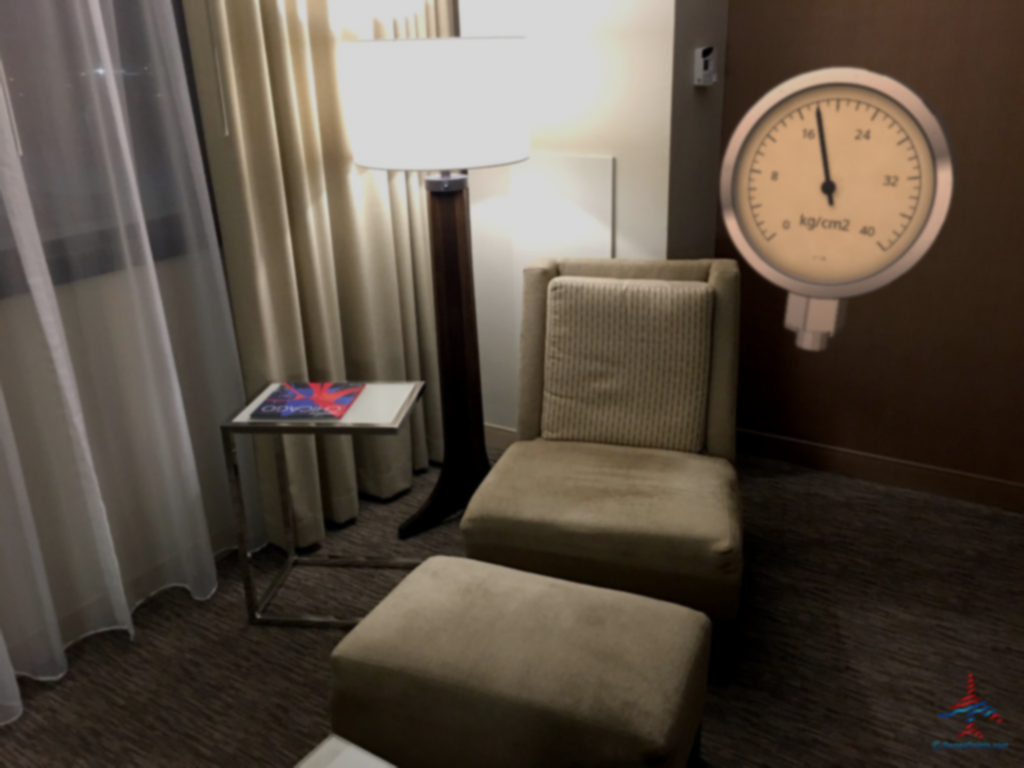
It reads **18** kg/cm²
